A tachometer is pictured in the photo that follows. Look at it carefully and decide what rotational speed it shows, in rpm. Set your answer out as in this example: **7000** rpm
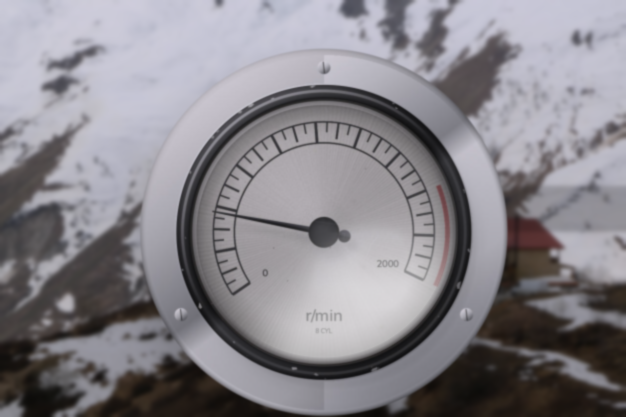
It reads **375** rpm
